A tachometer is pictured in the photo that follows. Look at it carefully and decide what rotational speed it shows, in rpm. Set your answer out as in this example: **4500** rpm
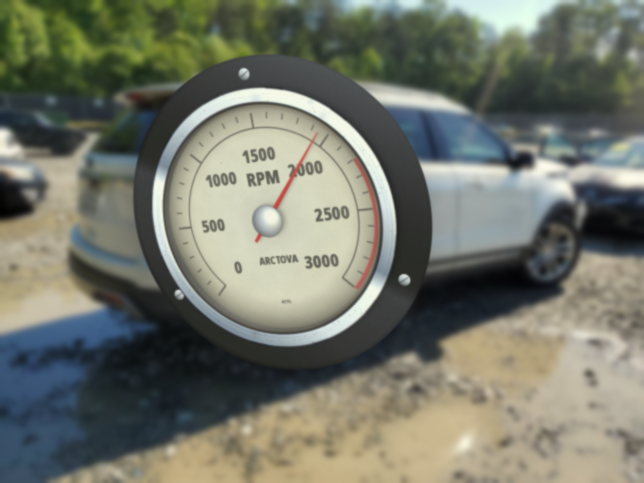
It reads **1950** rpm
